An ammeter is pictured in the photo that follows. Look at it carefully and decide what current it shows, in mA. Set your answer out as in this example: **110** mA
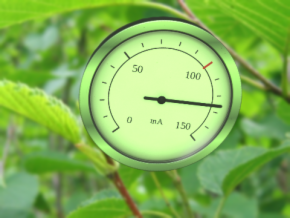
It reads **125** mA
